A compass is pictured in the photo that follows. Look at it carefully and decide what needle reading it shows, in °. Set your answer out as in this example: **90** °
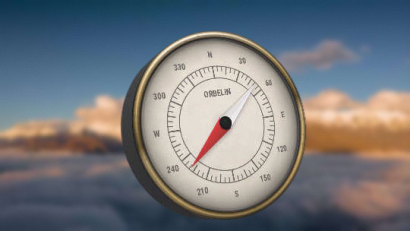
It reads **230** °
